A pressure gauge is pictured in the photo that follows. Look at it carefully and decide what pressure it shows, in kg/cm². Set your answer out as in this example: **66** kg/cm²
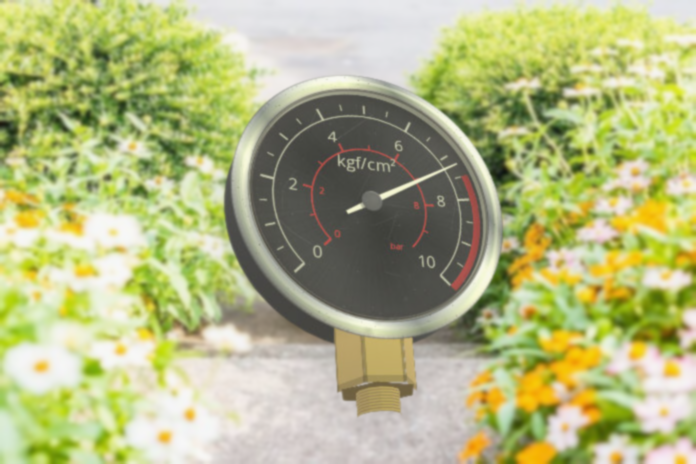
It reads **7.25** kg/cm²
